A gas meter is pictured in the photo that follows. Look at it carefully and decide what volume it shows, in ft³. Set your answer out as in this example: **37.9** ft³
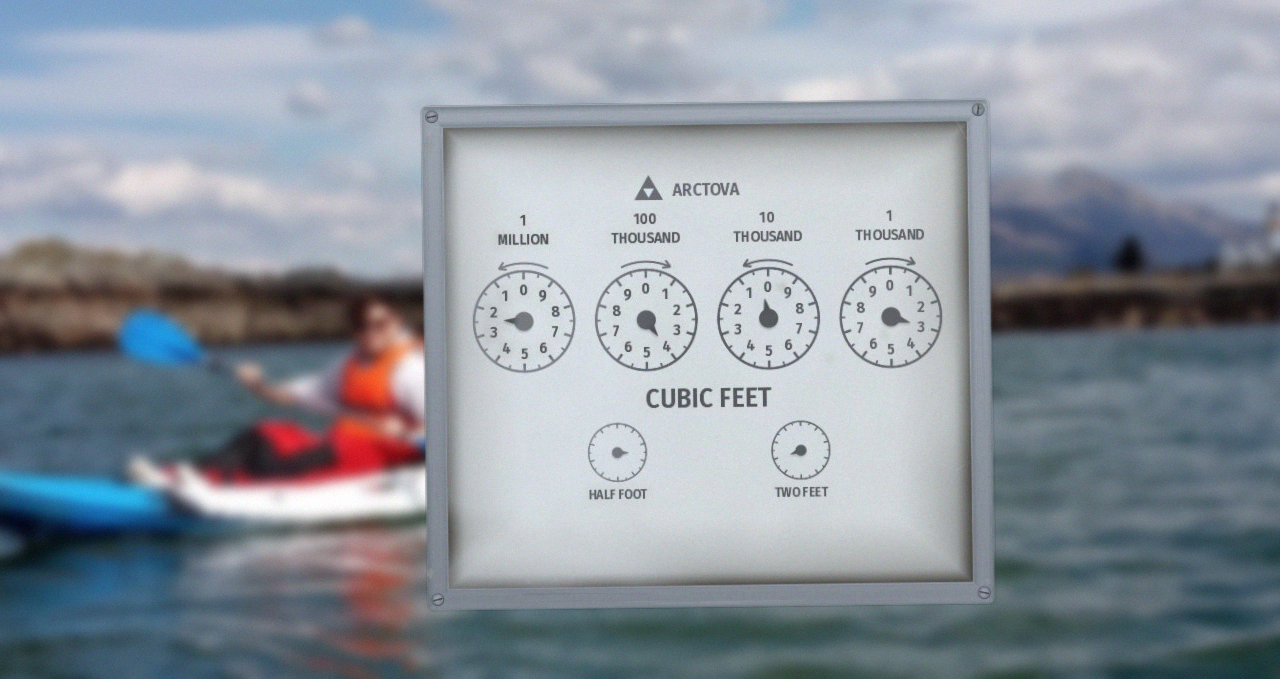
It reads **240300** ft³
